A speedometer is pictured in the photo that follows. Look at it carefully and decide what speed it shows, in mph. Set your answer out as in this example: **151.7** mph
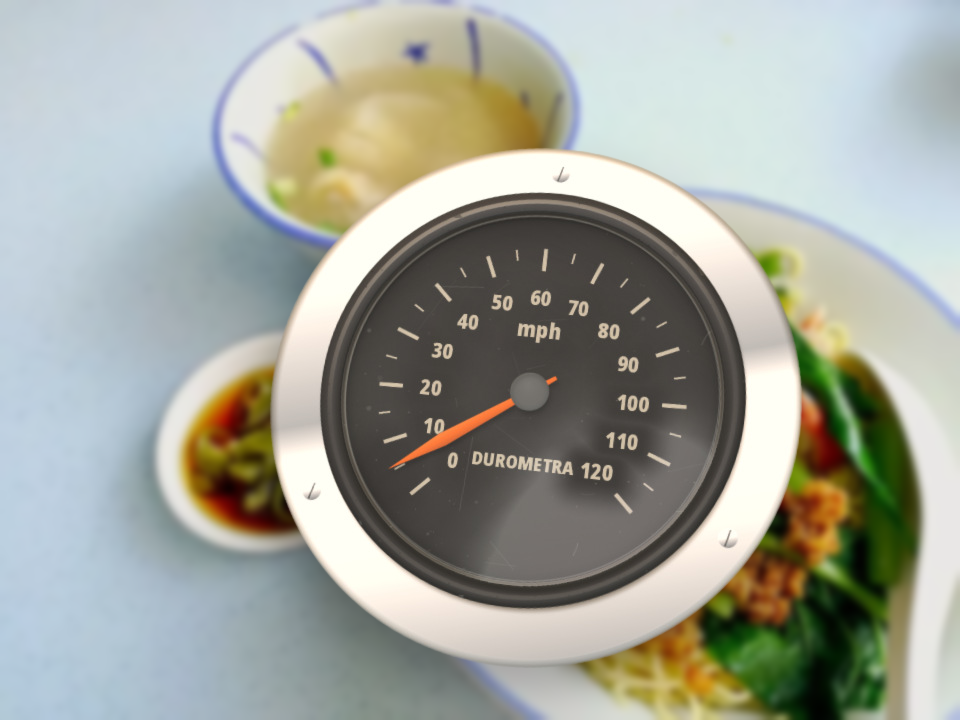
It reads **5** mph
